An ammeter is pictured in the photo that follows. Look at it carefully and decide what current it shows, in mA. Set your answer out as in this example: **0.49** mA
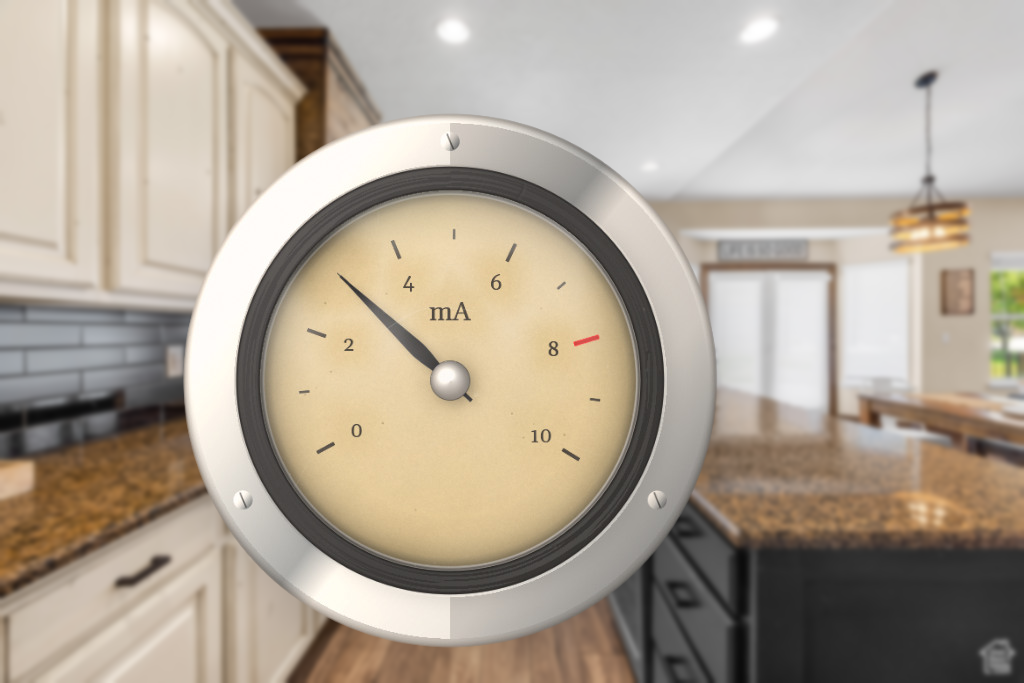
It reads **3** mA
